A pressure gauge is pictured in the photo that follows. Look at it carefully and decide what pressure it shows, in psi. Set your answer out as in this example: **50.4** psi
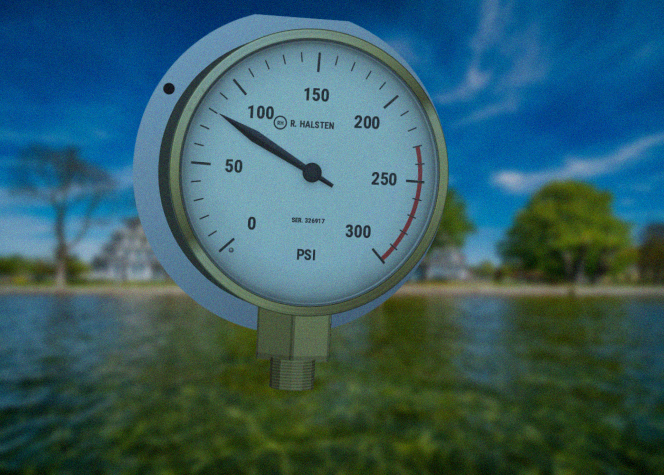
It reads **80** psi
